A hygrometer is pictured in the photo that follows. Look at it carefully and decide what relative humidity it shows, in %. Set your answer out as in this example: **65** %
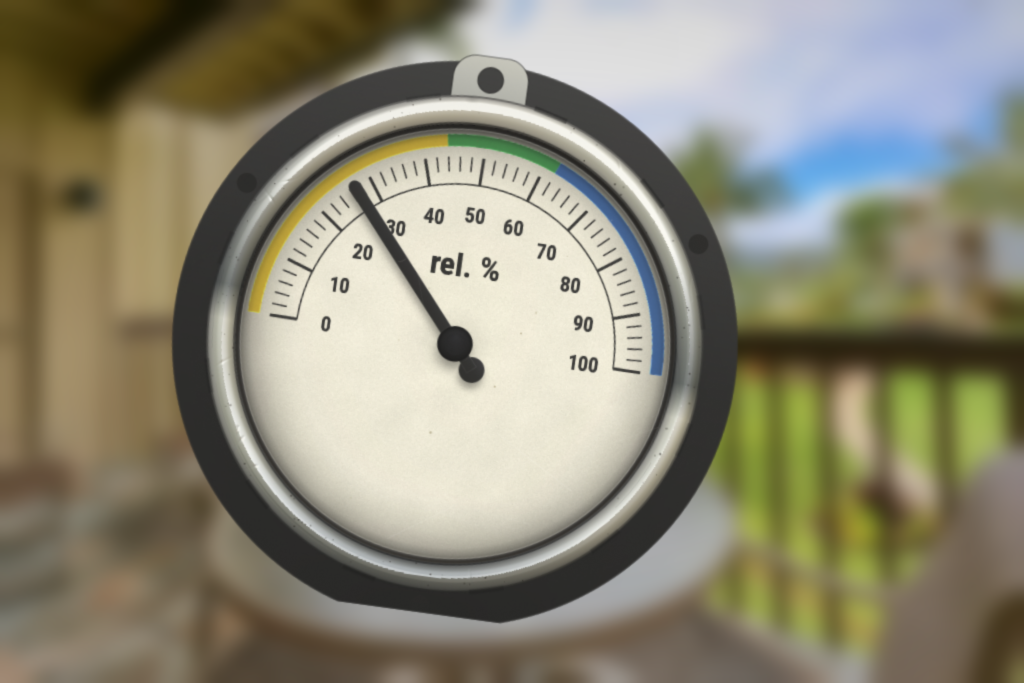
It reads **27** %
